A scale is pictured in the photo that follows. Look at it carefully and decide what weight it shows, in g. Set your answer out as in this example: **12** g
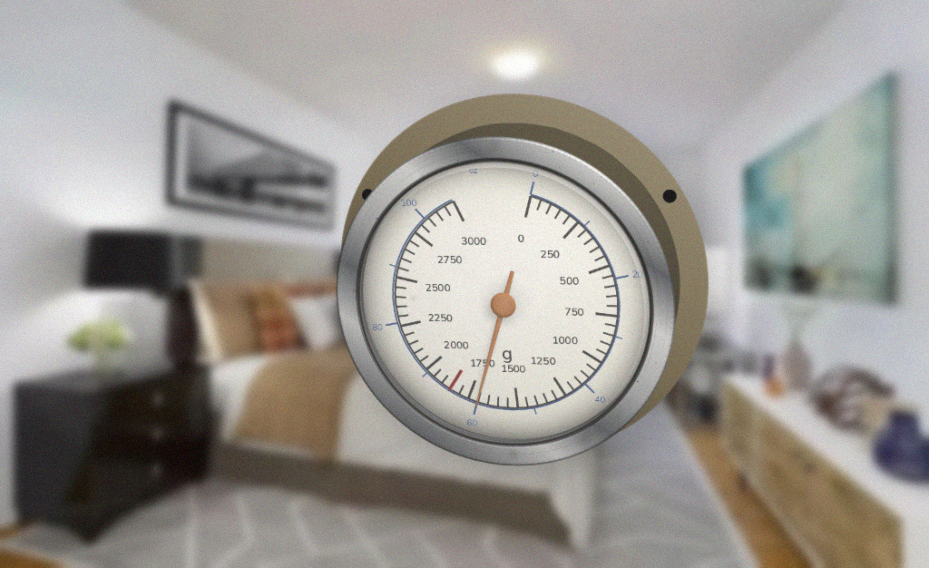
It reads **1700** g
